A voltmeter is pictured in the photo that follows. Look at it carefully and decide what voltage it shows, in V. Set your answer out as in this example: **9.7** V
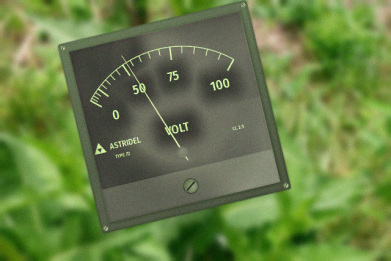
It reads **52.5** V
